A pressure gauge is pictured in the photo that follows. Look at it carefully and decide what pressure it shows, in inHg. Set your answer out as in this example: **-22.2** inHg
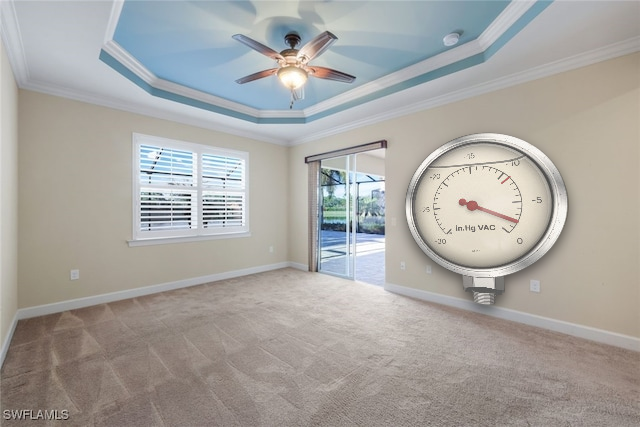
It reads **-2** inHg
